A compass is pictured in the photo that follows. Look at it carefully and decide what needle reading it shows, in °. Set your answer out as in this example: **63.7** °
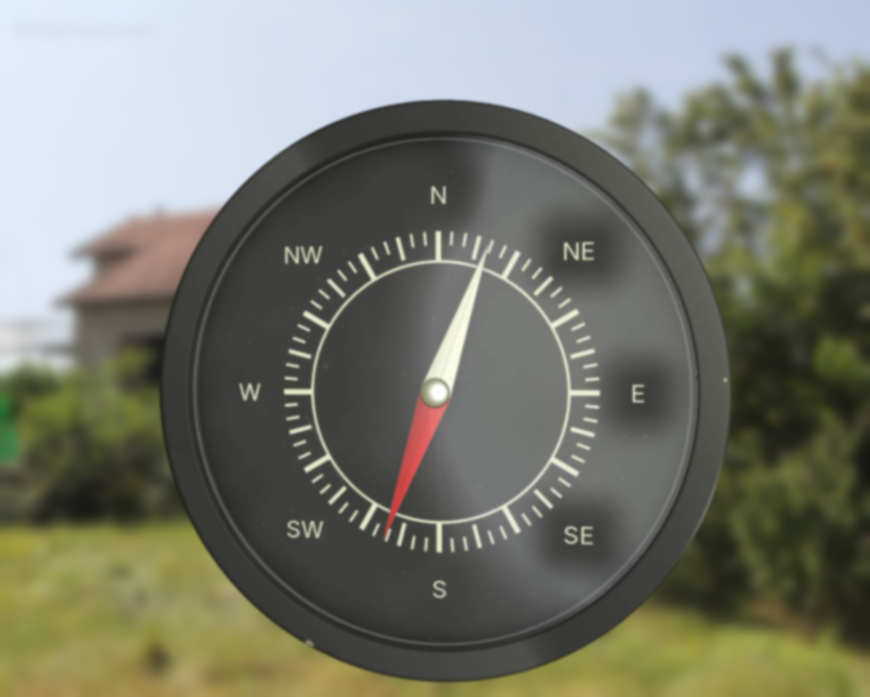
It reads **200** °
